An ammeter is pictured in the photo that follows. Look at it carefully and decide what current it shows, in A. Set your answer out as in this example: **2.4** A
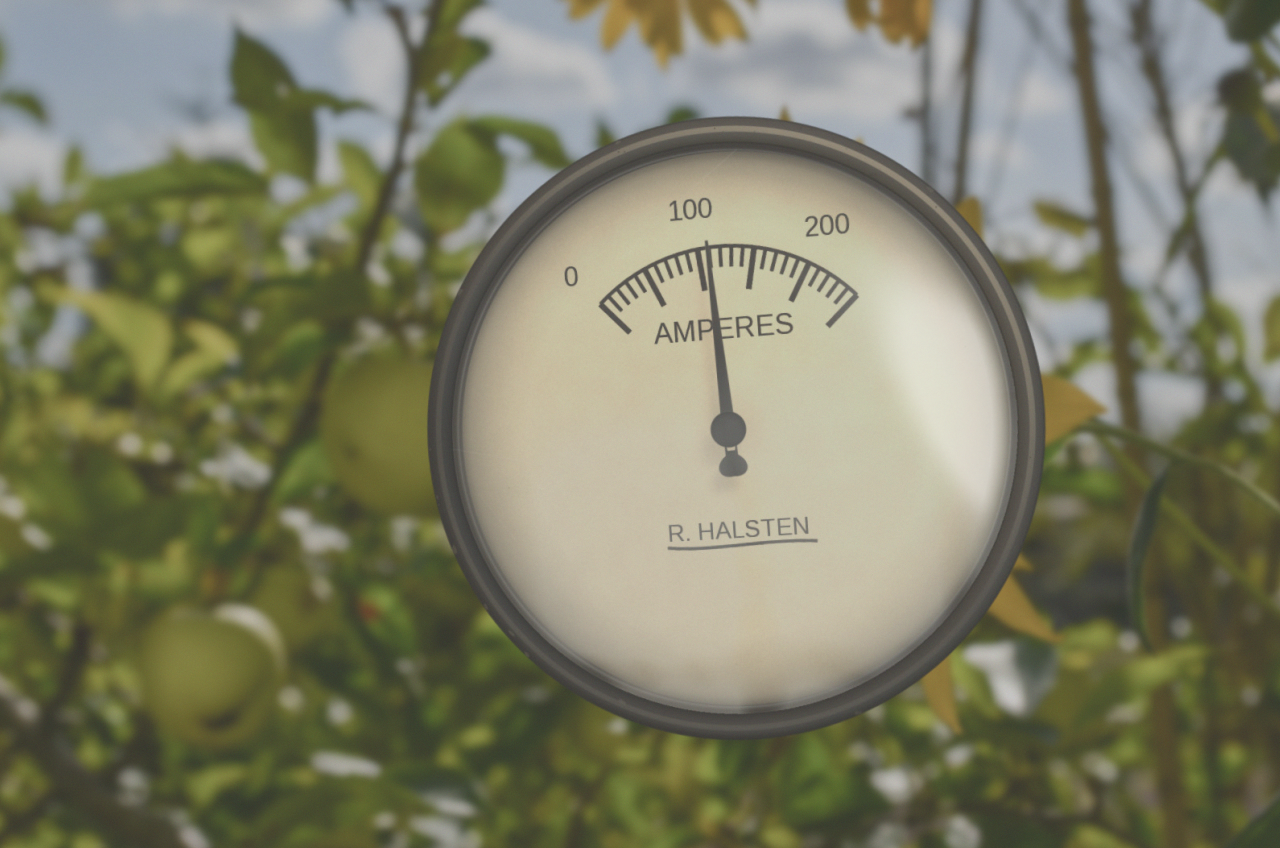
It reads **110** A
